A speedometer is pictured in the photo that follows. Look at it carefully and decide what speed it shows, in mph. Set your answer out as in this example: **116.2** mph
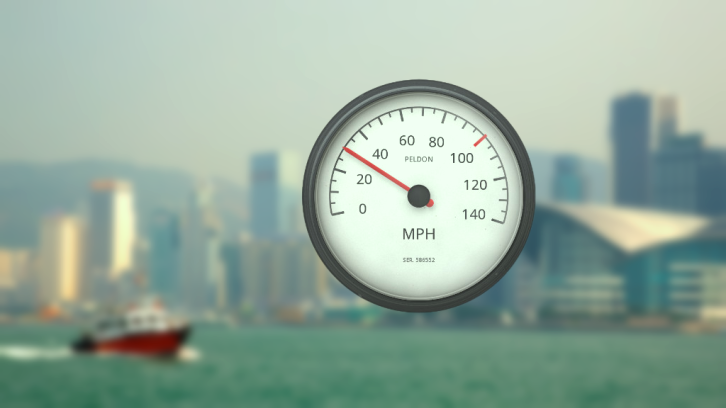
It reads **30** mph
